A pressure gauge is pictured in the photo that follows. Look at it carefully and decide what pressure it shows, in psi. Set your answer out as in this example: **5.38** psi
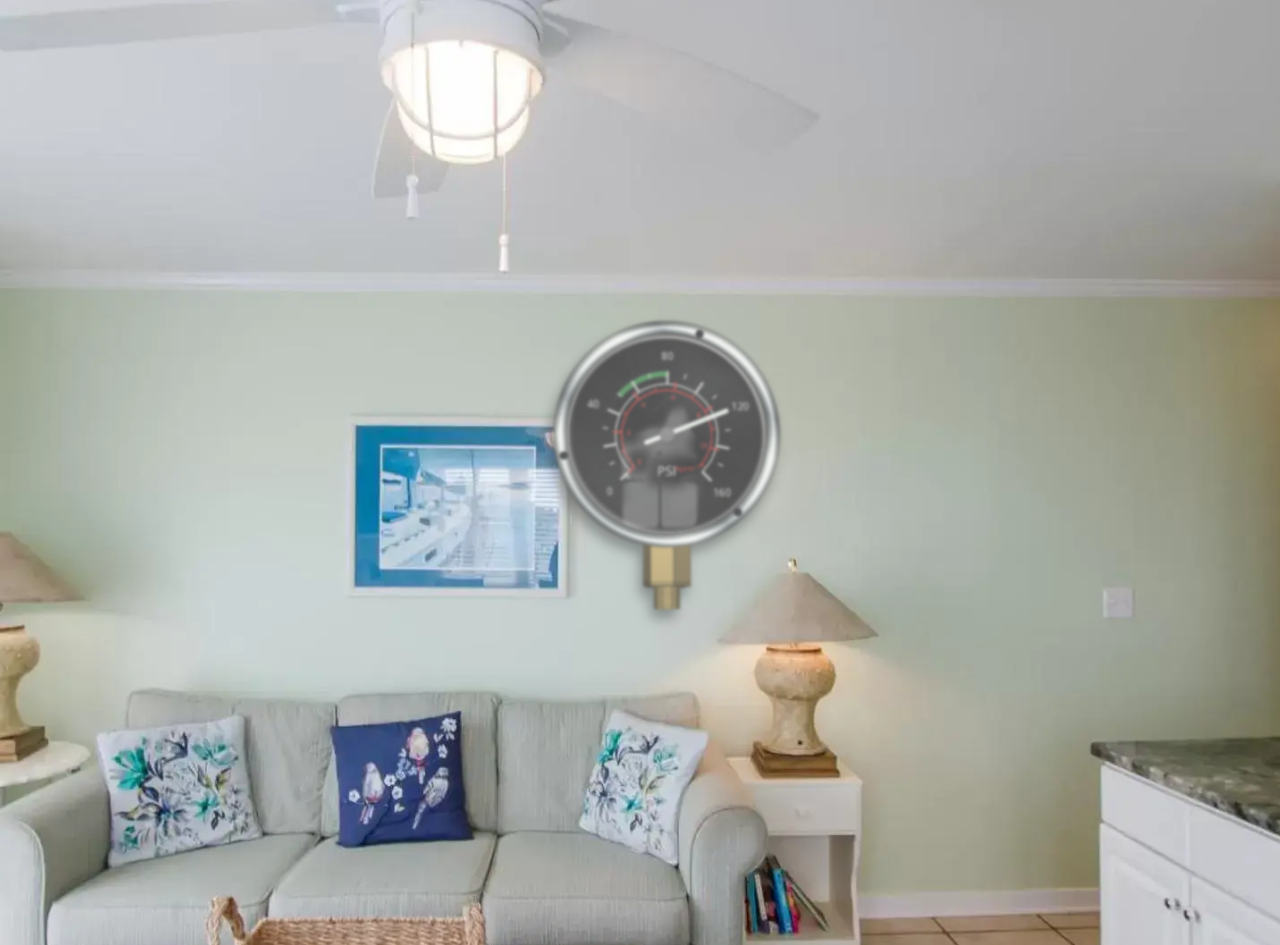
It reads **120** psi
